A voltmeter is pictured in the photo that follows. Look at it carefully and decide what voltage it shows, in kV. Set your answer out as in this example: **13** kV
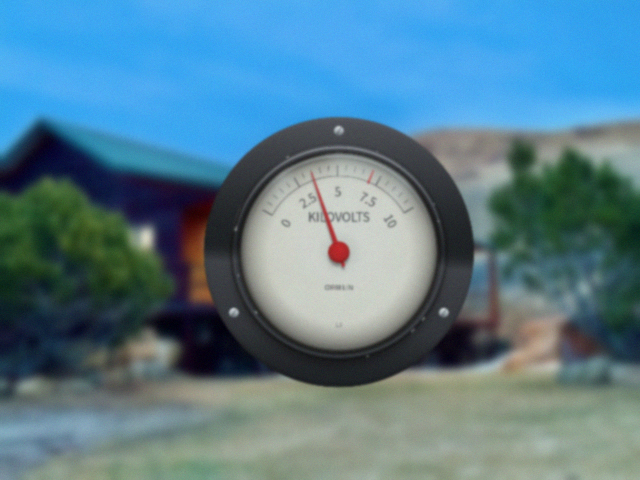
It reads **3.5** kV
